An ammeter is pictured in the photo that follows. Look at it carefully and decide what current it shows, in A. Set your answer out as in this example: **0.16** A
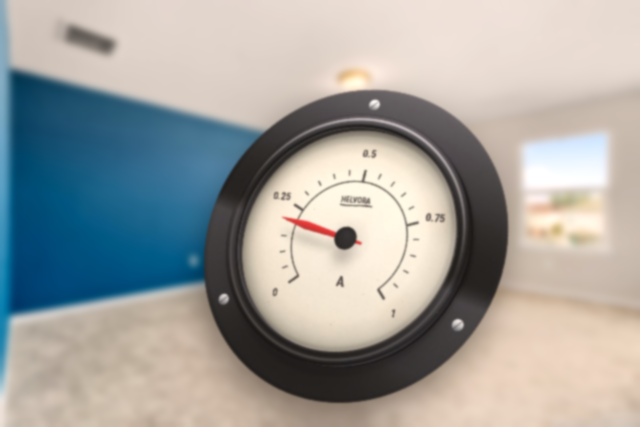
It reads **0.2** A
